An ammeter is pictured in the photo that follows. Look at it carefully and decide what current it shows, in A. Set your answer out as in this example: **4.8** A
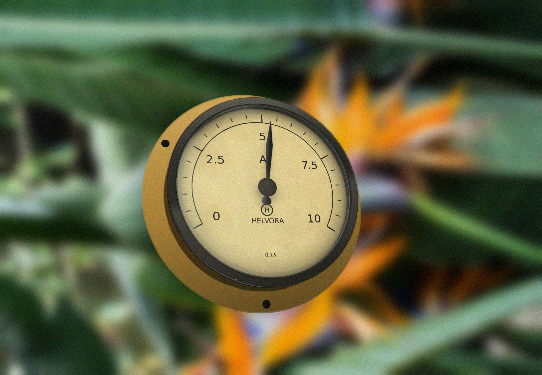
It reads **5.25** A
